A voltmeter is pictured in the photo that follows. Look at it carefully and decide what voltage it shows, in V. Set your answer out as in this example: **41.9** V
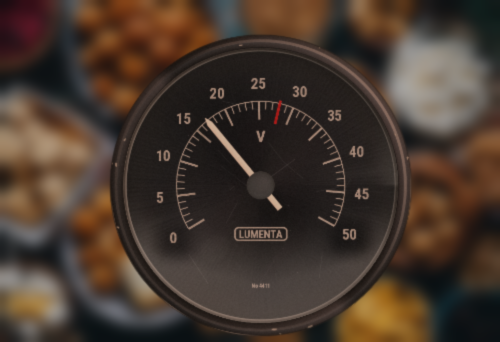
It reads **17** V
